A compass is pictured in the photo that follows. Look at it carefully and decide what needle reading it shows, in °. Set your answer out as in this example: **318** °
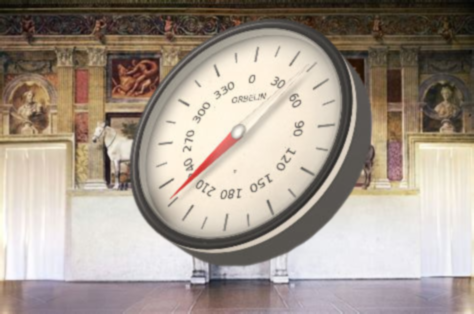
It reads **225** °
